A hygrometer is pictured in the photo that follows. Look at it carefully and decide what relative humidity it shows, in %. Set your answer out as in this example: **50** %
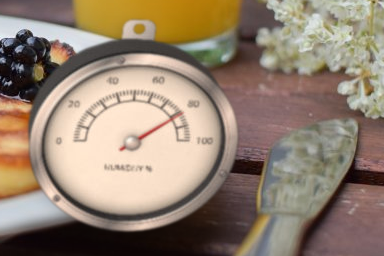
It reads **80** %
